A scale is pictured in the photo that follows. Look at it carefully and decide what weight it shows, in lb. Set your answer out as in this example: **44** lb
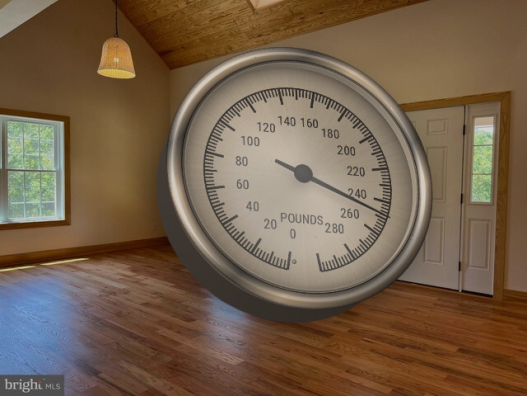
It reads **250** lb
